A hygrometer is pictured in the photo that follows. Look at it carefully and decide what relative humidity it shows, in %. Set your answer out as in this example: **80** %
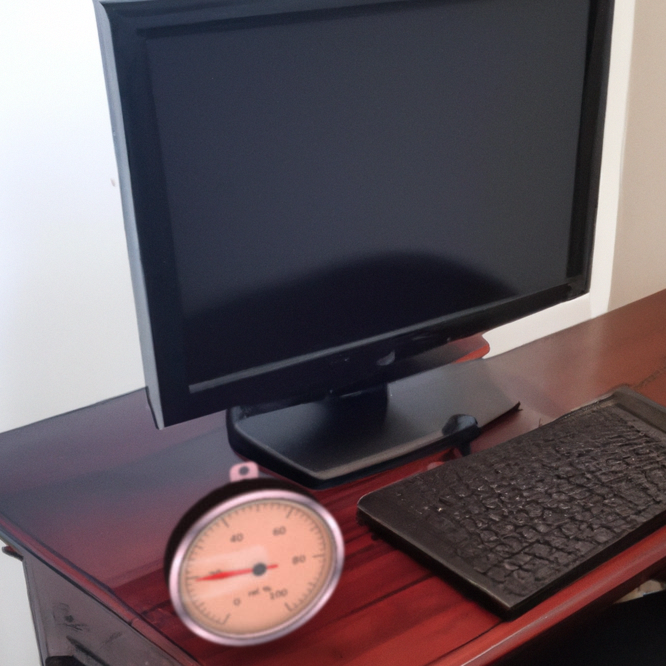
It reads **20** %
